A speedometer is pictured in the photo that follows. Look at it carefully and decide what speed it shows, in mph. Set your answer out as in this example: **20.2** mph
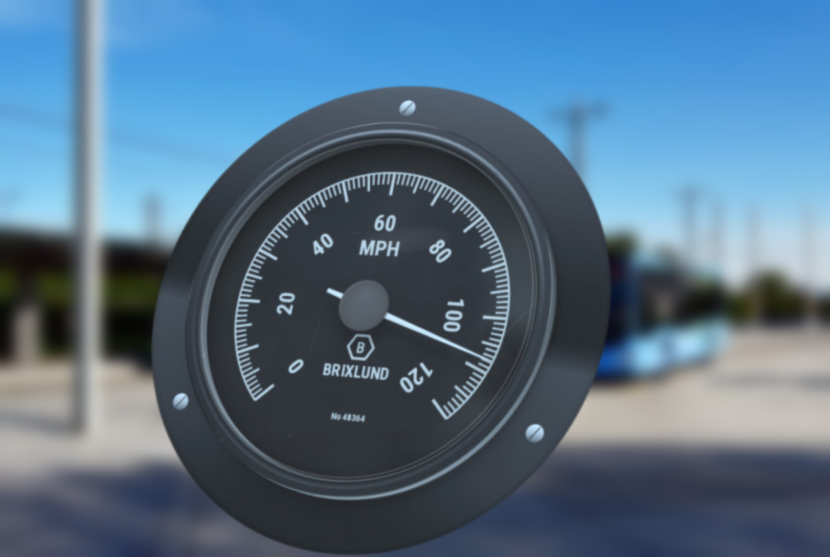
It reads **108** mph
